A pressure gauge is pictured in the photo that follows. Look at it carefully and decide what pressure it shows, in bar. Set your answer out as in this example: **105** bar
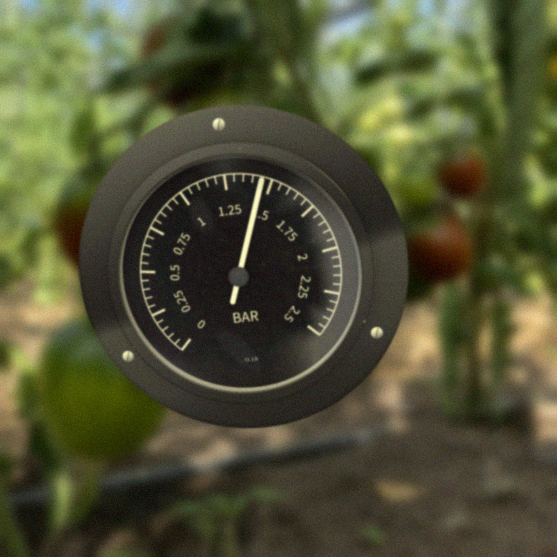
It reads **1.45** bar
